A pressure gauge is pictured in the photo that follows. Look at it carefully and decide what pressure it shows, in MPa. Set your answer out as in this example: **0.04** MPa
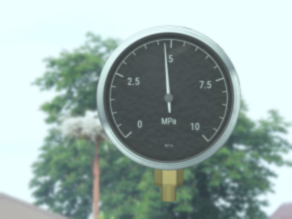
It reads **4.75** MPa
